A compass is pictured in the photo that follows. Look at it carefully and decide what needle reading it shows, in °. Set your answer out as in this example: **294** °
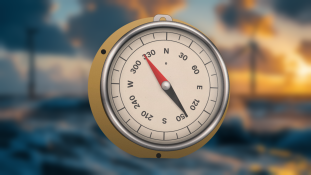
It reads **322.5** °
